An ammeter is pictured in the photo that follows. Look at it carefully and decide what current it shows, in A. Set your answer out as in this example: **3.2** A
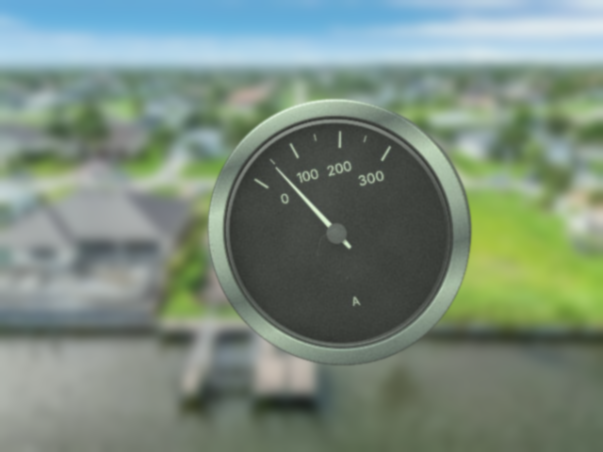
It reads **50** A
